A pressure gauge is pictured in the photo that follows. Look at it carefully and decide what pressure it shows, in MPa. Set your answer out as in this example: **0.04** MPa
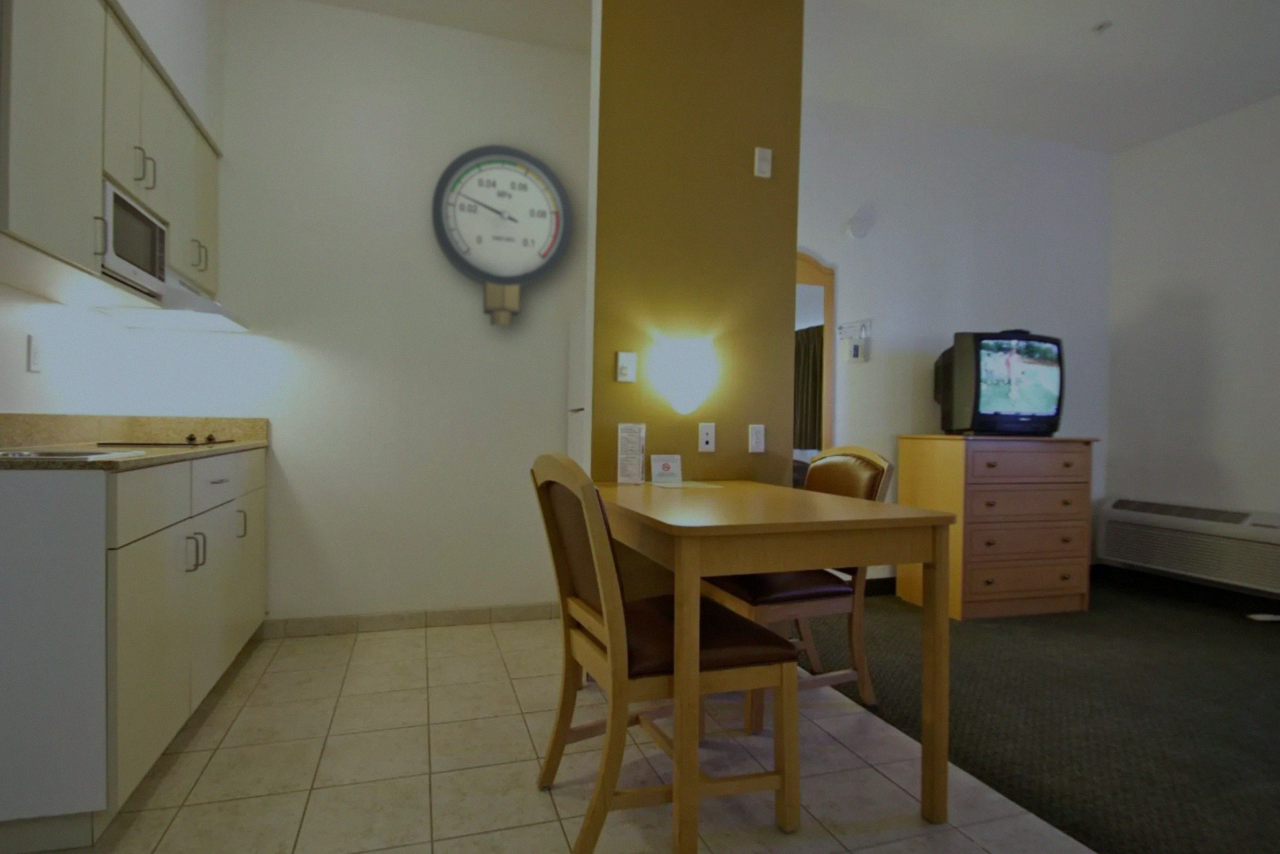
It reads **0.025** MPa
